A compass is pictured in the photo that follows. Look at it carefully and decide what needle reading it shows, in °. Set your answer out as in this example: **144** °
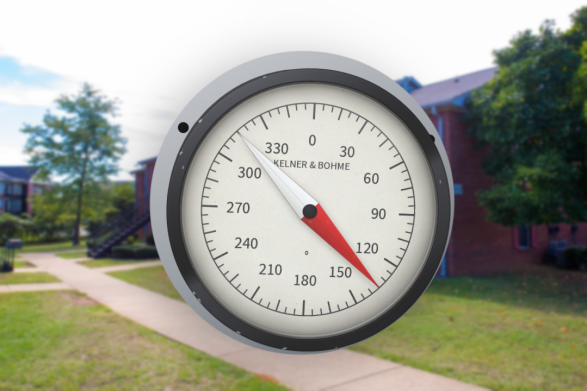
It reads **135** °
